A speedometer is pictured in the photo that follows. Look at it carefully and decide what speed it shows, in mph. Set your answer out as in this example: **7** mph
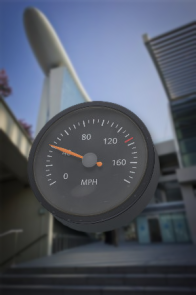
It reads **40** mph
